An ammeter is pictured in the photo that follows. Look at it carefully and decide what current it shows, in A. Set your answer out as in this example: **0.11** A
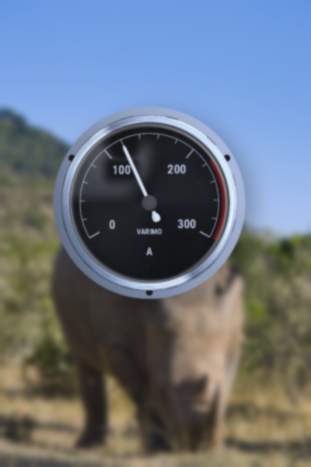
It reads **120** A
